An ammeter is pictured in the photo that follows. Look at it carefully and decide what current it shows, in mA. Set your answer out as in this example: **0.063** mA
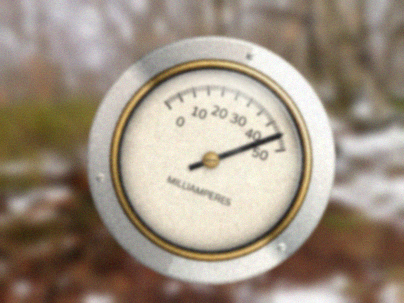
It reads **45** mA
